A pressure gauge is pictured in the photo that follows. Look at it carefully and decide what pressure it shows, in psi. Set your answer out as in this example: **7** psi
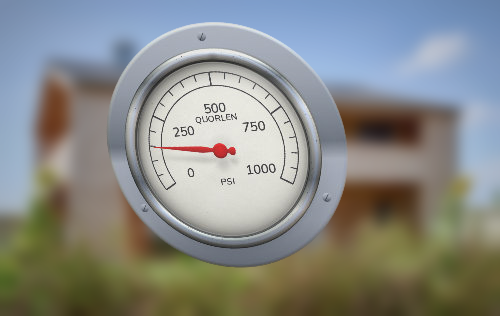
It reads **150** psi
